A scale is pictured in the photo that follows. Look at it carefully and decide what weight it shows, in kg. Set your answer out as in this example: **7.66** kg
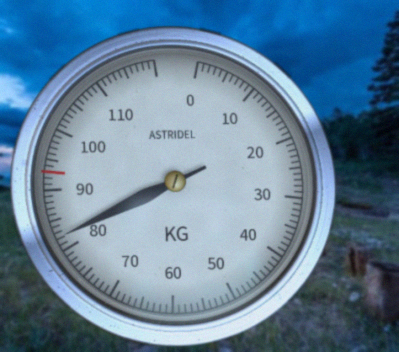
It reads **82** kg
